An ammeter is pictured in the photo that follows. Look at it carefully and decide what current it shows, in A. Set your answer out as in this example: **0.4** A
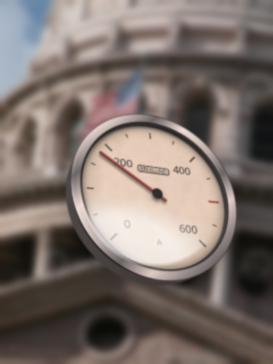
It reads **175** A
